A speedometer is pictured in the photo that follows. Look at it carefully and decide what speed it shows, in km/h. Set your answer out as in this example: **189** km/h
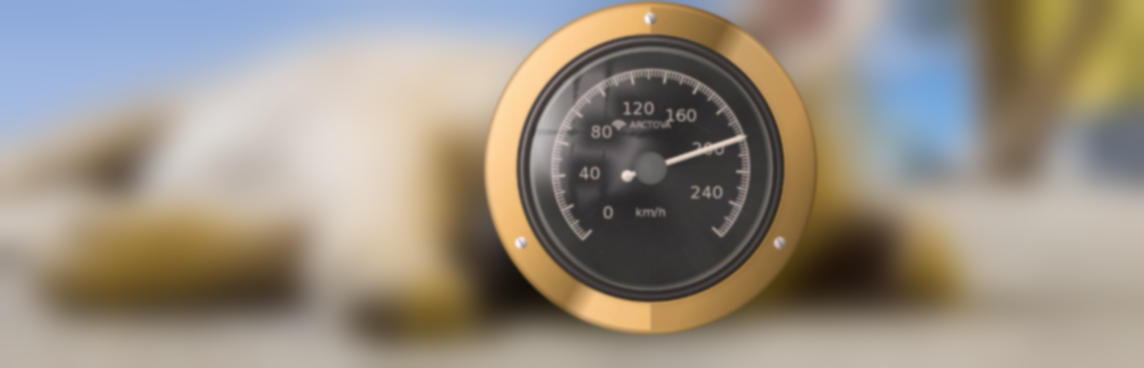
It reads **200** km/h
